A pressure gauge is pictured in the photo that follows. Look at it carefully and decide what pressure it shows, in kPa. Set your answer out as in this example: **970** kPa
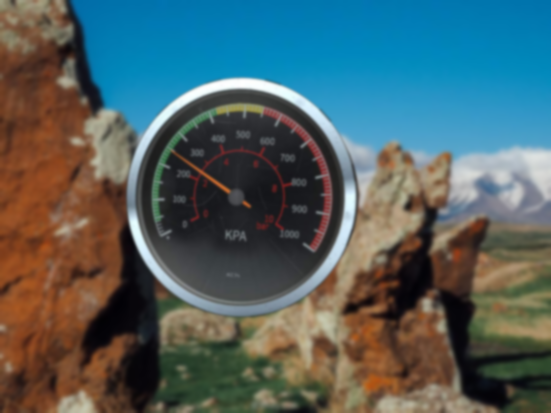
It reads **250** kPa
